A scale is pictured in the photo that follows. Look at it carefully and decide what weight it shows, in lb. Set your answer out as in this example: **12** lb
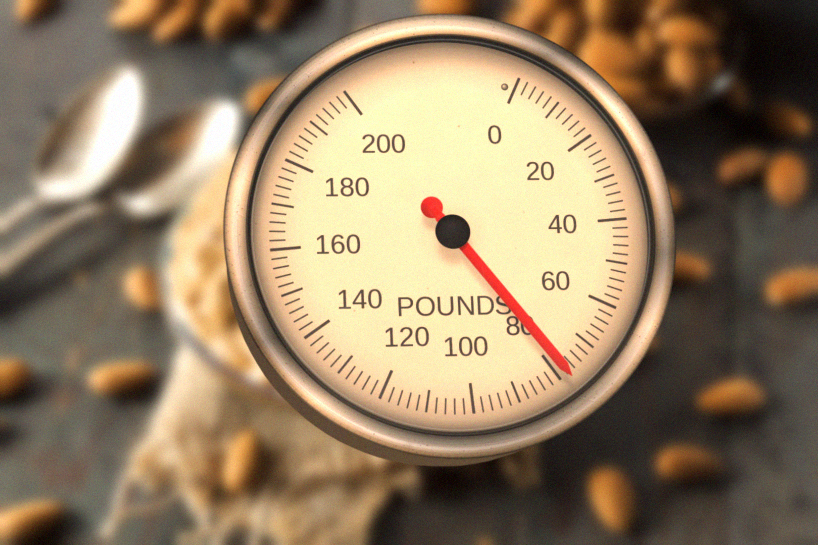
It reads **78** lb
